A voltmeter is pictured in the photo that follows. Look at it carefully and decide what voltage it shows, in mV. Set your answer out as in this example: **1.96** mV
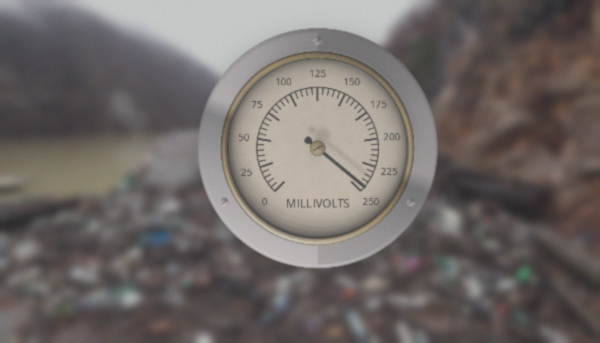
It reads **245** mV
